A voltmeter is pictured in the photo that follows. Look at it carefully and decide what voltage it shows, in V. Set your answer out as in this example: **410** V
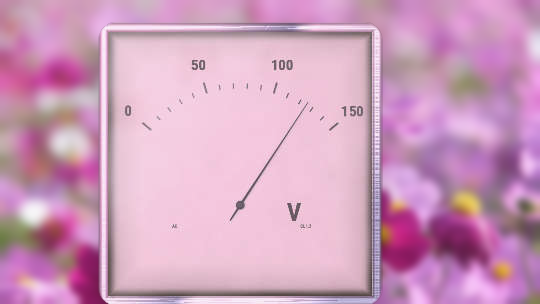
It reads **125** V
